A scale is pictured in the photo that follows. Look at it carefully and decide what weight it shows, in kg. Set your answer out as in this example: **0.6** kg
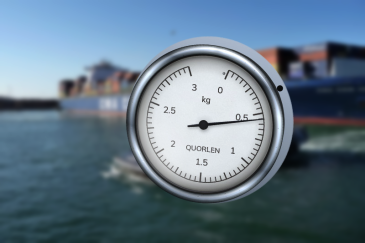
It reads **0.55** kg
